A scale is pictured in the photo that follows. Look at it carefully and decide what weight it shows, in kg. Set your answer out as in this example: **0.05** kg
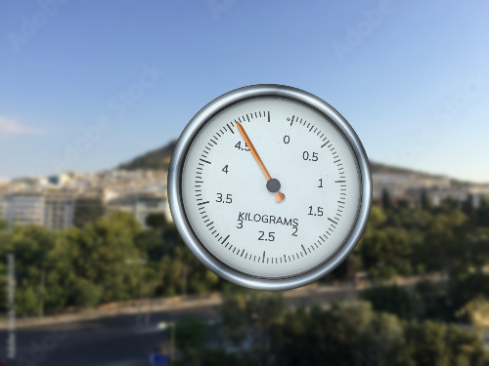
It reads **4.6** kg
